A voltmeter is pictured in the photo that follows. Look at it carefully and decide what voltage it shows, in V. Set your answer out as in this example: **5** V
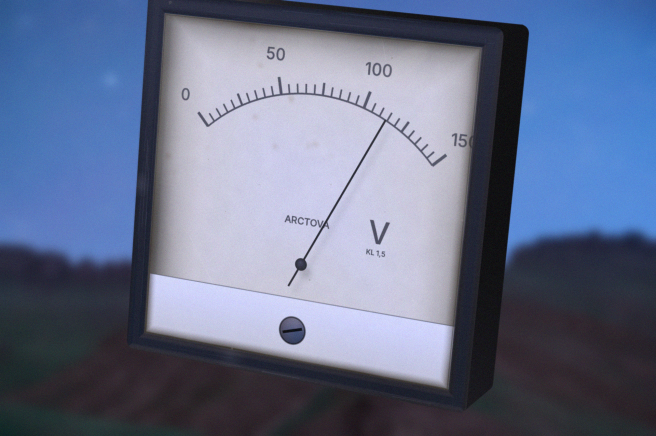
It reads **115** V
